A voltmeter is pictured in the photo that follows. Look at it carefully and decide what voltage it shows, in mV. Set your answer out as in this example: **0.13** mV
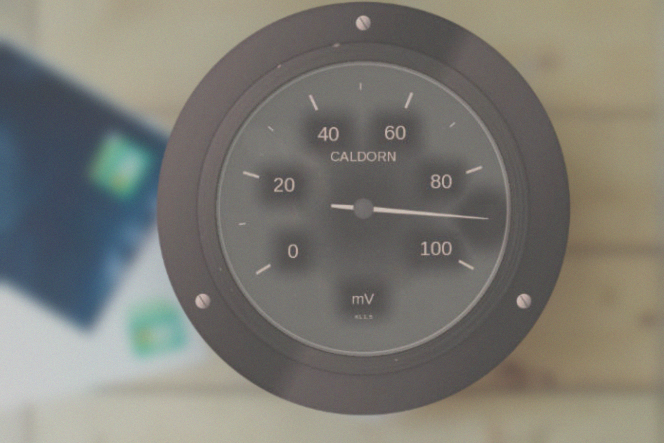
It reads **90** mV
